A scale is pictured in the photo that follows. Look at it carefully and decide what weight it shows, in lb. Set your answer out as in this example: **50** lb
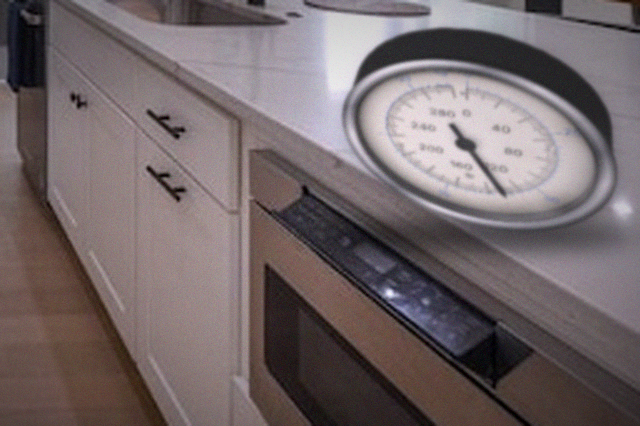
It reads **130** lb
